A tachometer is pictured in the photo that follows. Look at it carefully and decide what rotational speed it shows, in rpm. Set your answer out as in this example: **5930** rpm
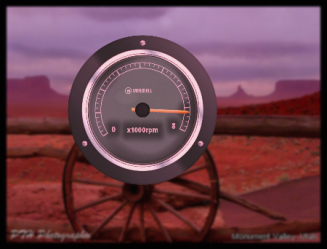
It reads **7200** rpm
